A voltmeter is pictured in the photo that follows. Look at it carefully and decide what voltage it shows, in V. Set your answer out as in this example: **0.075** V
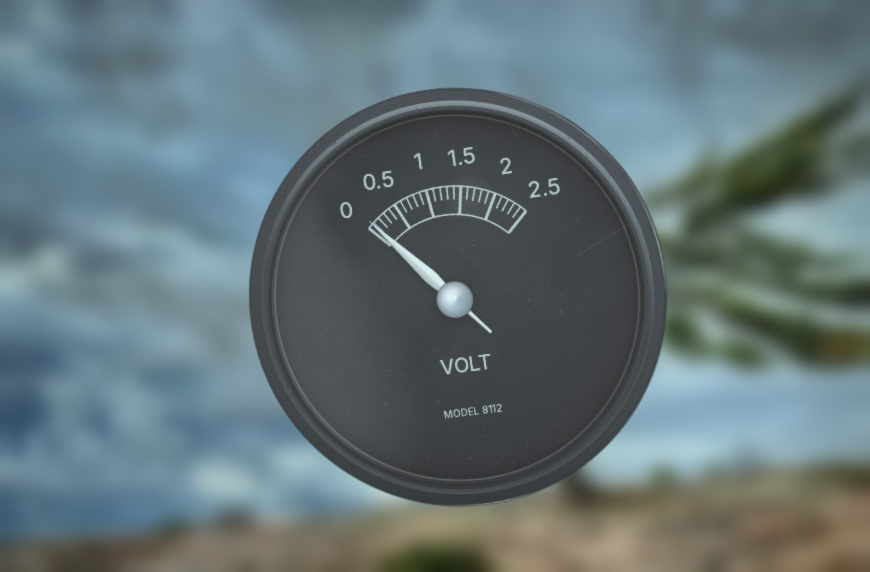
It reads **0.1** V
